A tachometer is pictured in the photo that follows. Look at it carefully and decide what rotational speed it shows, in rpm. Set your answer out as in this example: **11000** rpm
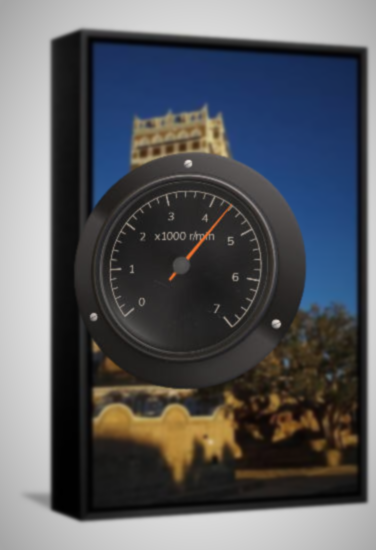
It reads **4400** rpm
